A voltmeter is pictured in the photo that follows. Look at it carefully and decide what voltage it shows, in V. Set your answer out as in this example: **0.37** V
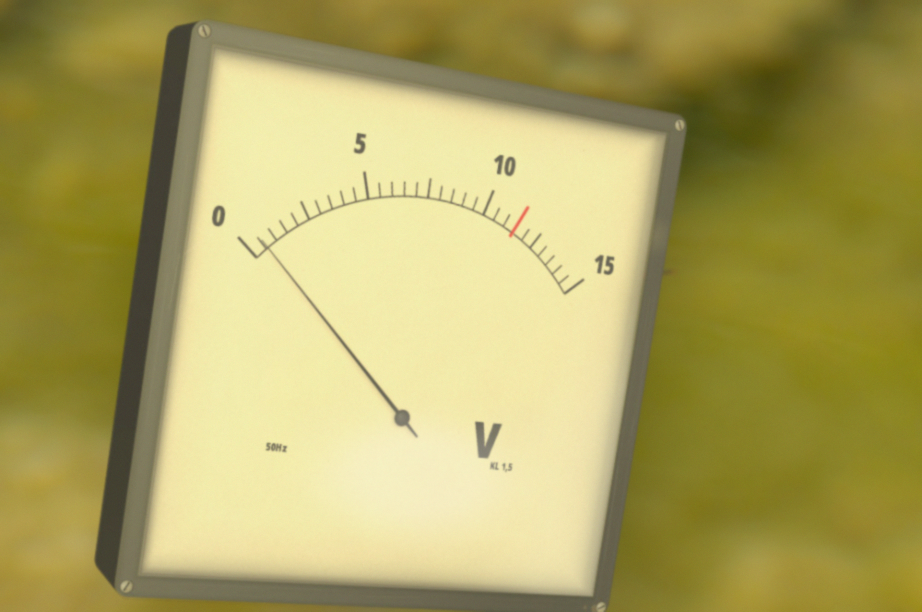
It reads **0.5** V
